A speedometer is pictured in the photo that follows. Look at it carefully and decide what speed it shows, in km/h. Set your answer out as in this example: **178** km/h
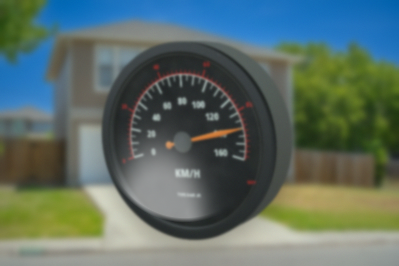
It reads **140** km/h
